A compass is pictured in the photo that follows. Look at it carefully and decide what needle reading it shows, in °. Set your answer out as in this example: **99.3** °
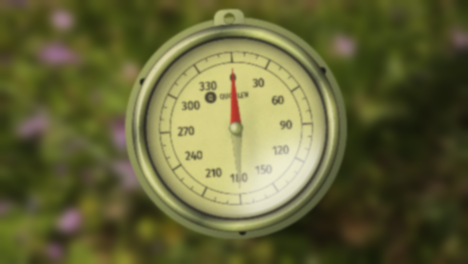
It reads **0** °
